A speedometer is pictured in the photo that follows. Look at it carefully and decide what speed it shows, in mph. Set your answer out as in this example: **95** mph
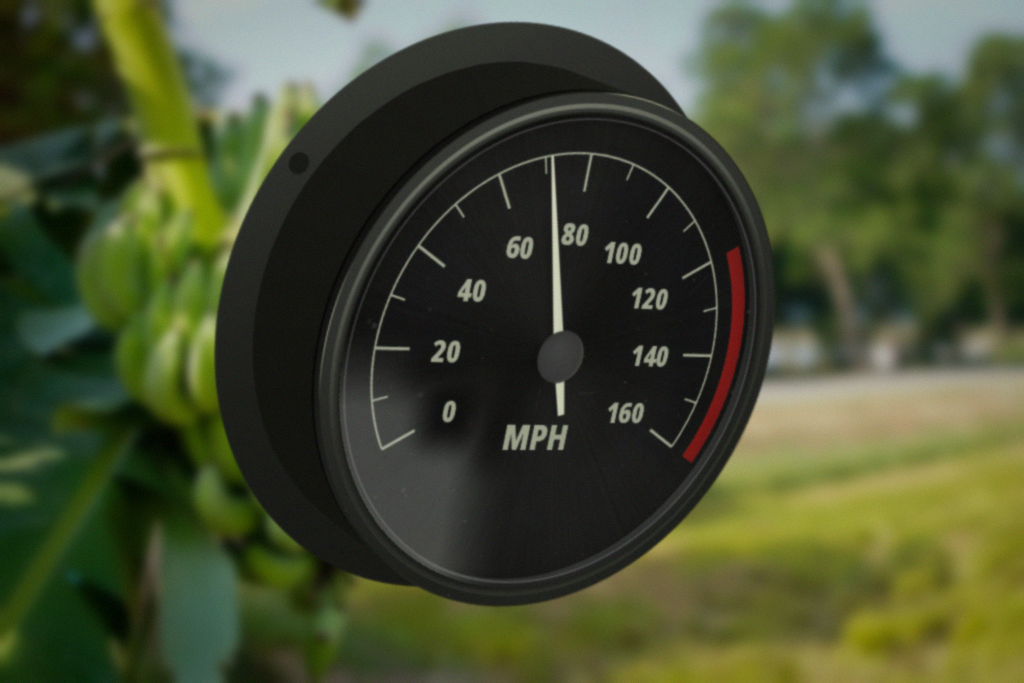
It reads **70** mph
